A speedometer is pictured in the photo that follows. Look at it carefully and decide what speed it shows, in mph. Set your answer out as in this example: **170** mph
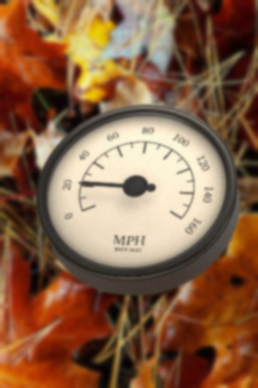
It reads **20** mph
